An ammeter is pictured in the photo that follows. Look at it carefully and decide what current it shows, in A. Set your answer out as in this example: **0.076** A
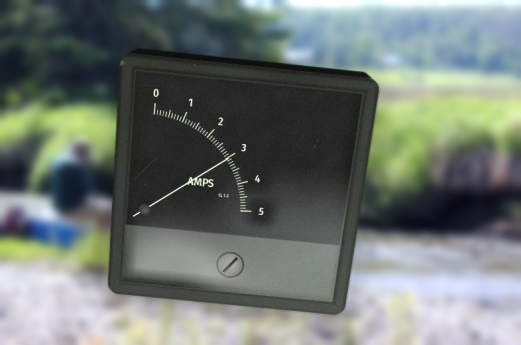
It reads **3** A
